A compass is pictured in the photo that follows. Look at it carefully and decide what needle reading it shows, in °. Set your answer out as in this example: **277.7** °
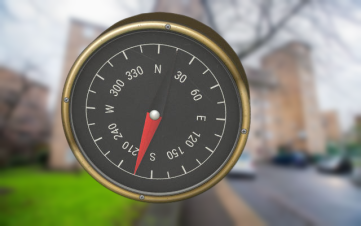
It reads **195** °
